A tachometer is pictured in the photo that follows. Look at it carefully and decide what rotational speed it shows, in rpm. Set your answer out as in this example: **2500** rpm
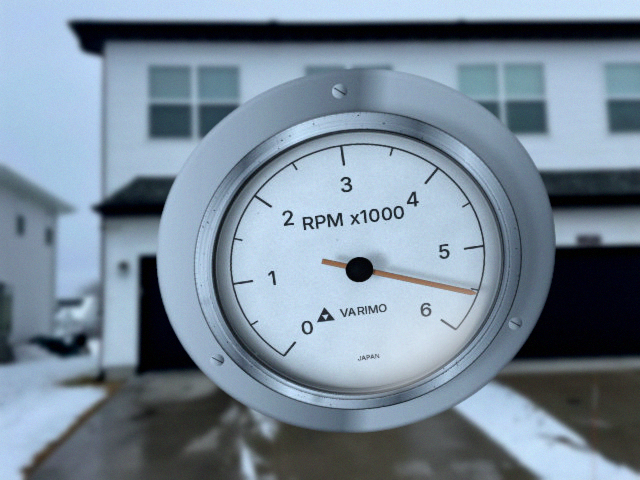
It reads **5500** rpm
